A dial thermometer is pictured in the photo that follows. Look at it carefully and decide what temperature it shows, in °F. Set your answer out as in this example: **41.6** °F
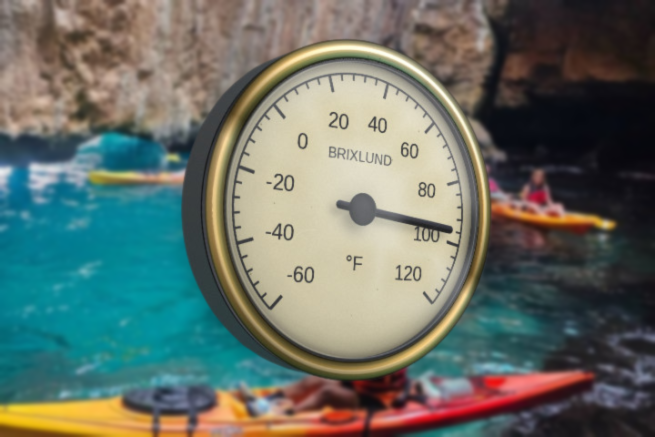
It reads **96** °F
